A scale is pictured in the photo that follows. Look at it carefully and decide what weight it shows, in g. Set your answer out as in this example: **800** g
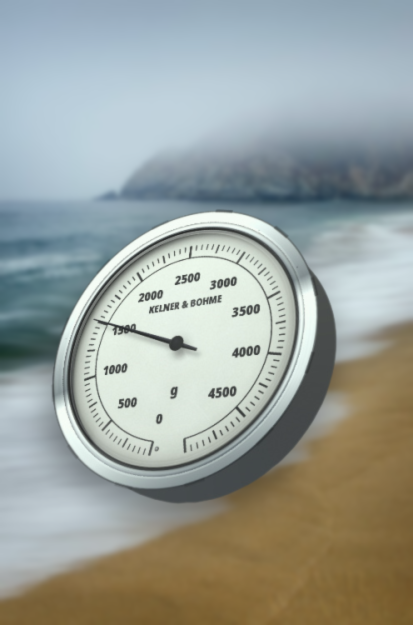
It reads **1500** g
